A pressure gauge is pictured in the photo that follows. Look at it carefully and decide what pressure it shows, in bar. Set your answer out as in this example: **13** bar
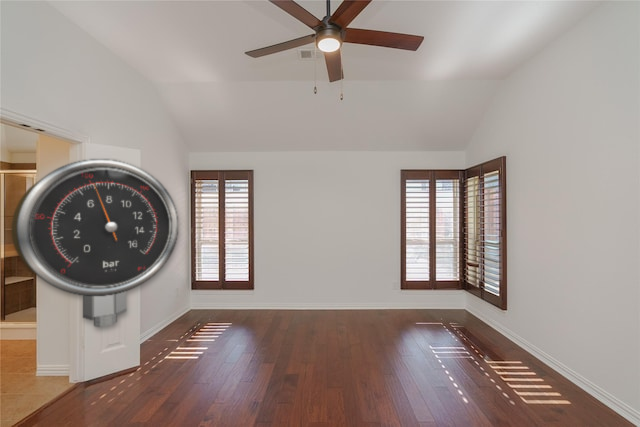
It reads **7** bar
